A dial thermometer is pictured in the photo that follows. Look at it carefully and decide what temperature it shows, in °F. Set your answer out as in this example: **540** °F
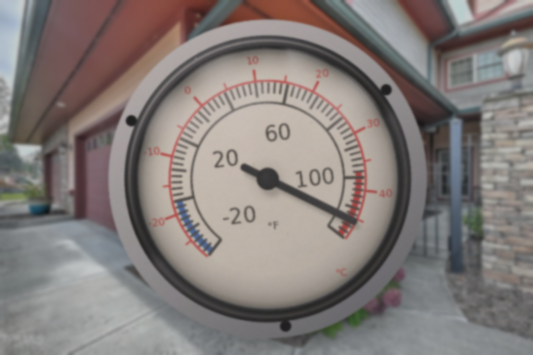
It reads **114** °F
